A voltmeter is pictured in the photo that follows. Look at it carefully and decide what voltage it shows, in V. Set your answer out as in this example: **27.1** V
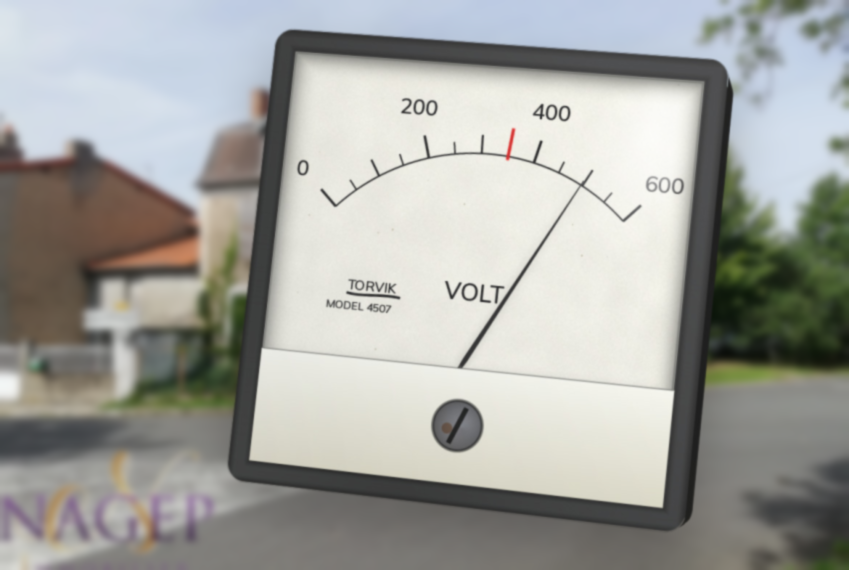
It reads **500** V
